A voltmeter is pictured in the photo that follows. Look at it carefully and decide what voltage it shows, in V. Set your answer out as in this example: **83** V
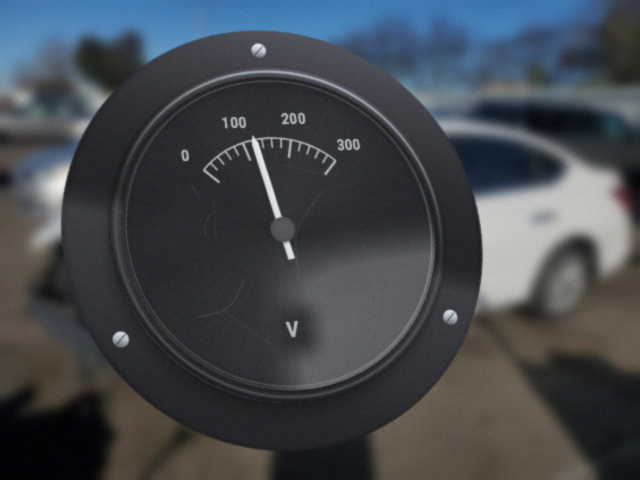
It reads **120** V
